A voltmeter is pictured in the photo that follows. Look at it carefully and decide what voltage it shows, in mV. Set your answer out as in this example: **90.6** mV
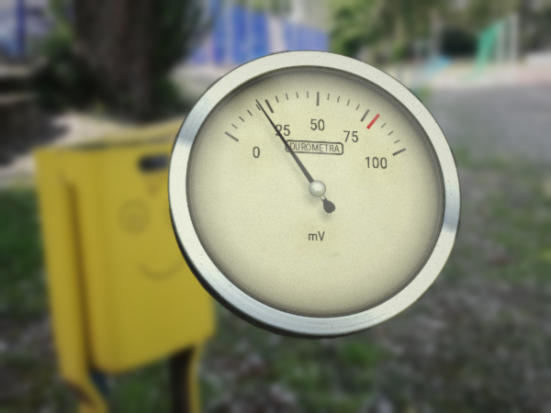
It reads **20** mV
